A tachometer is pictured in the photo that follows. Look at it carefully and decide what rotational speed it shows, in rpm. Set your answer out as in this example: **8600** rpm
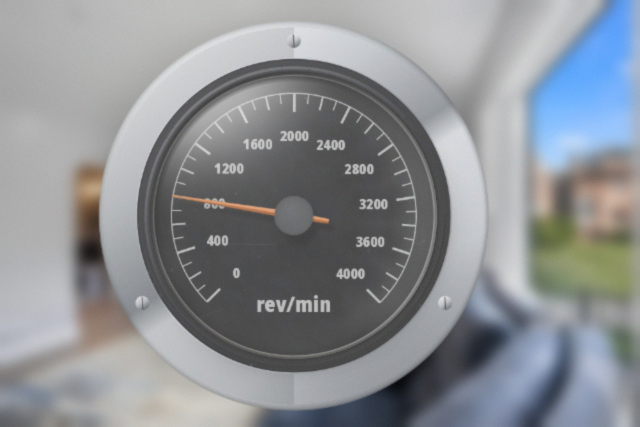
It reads **800** rpm
